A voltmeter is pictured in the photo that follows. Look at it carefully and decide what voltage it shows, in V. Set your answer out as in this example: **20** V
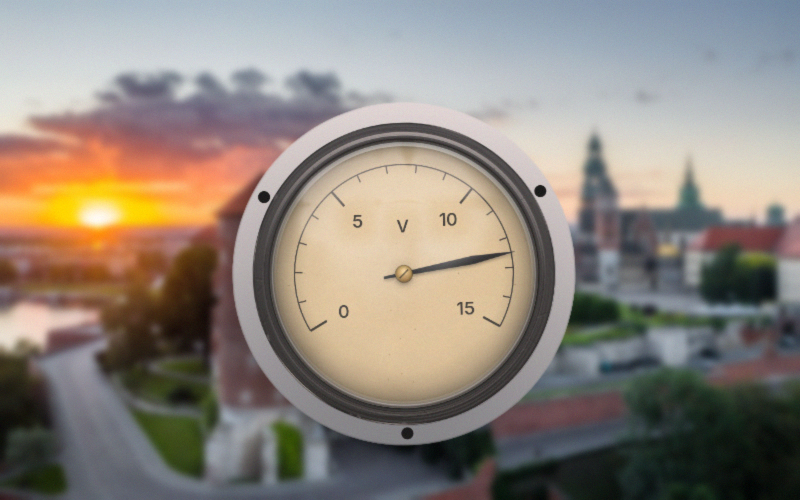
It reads **12.5** V
